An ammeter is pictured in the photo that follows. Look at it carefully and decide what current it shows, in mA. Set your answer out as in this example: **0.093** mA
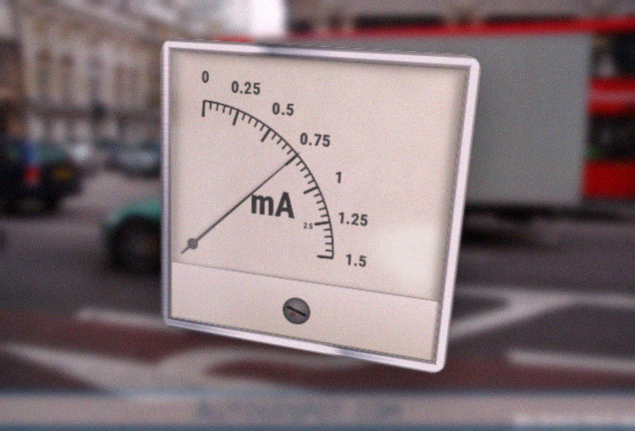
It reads **0.75** mA
